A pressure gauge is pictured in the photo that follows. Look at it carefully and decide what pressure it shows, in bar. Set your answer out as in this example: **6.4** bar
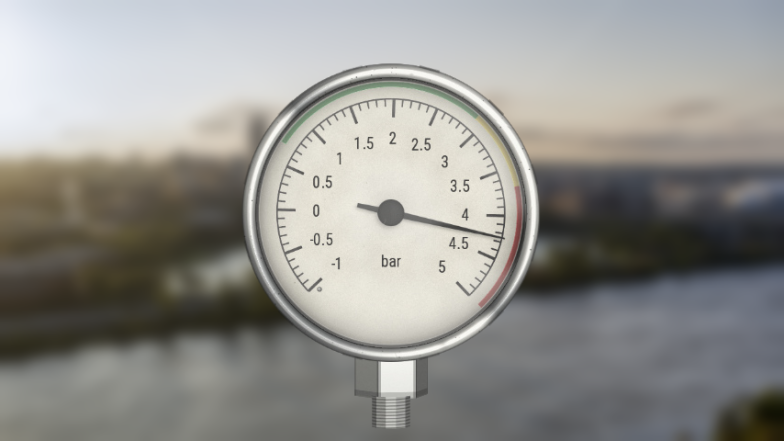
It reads **4.25** bar
